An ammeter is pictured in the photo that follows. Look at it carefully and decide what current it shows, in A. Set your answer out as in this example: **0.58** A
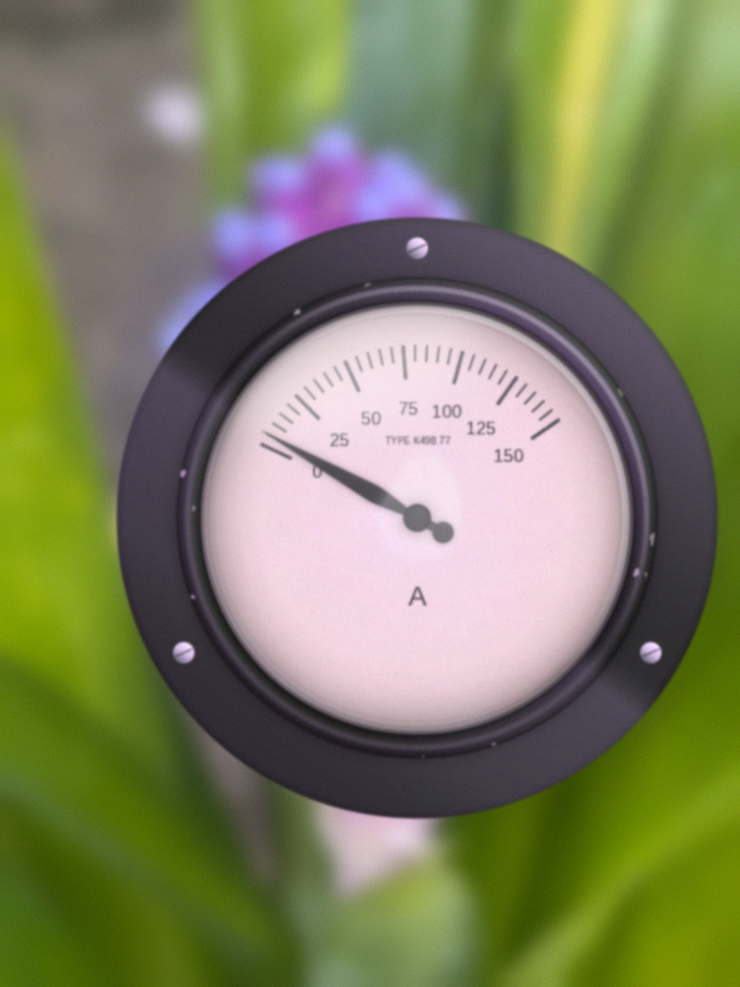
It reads **5** A
